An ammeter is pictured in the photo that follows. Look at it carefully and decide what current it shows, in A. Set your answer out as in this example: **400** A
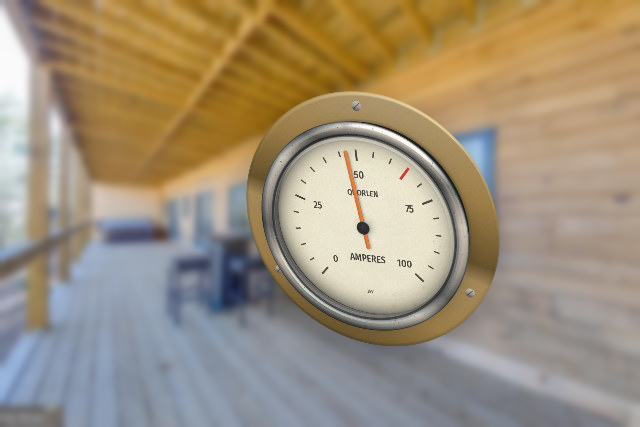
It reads **47.5** A
